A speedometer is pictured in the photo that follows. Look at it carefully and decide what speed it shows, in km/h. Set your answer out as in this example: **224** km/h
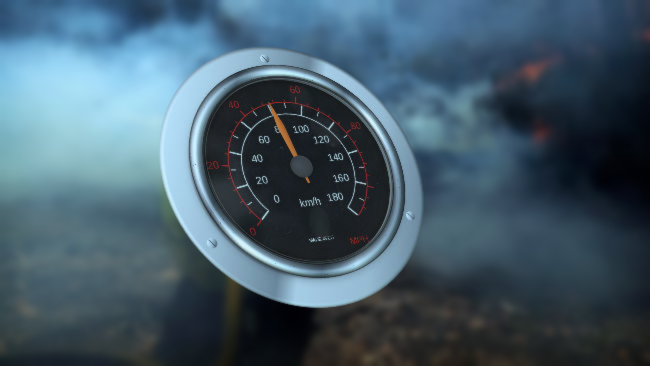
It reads **80** km/h
